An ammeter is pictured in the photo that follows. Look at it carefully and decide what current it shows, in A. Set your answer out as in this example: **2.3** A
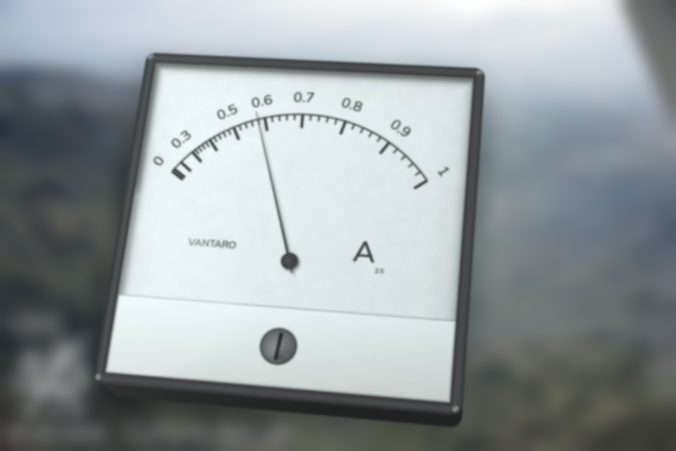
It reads **0.58** A
